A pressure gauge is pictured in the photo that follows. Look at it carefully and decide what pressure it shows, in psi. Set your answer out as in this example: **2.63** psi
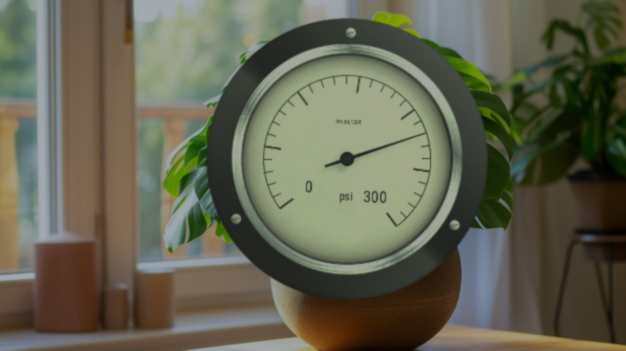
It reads **220** psi
